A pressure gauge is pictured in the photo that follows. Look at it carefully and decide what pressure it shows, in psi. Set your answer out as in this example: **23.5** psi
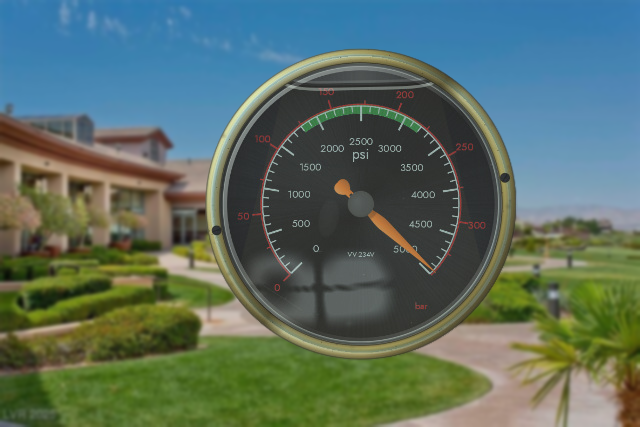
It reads **4950** psi
